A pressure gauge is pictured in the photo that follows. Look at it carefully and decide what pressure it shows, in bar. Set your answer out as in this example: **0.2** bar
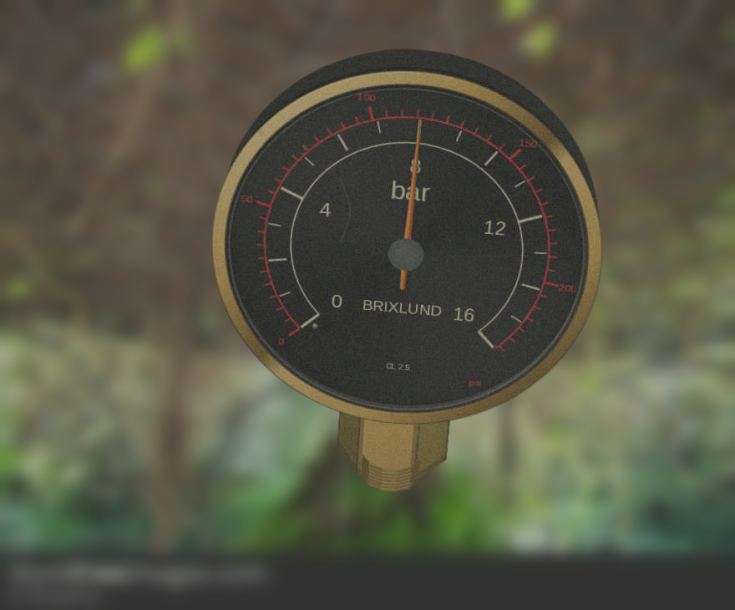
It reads **8** bar
